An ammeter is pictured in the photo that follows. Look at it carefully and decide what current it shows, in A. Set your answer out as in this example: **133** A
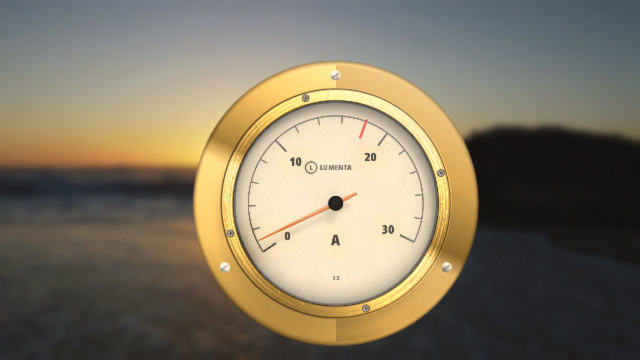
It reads **1** A
